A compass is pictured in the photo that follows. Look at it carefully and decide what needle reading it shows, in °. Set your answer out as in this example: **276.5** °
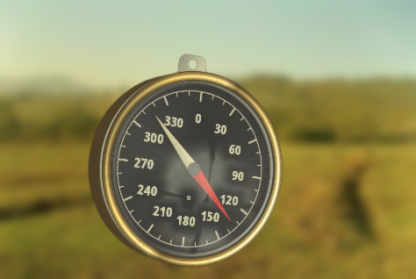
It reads **135** °
